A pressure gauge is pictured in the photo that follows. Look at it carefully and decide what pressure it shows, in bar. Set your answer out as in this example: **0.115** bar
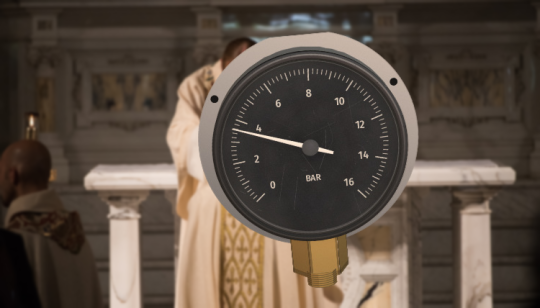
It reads **3.6** bar
